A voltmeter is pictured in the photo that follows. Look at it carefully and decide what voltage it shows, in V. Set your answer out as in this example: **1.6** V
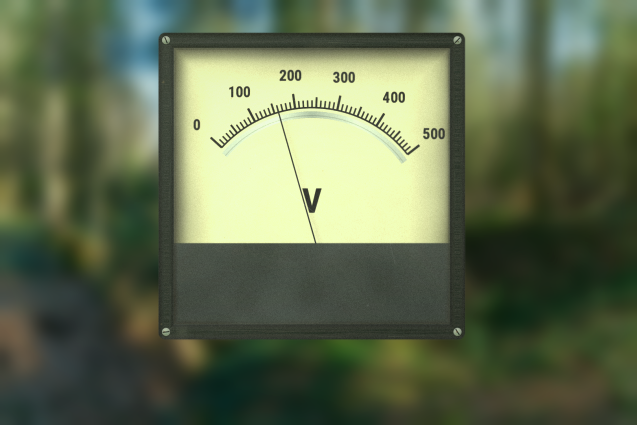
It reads **160** V
